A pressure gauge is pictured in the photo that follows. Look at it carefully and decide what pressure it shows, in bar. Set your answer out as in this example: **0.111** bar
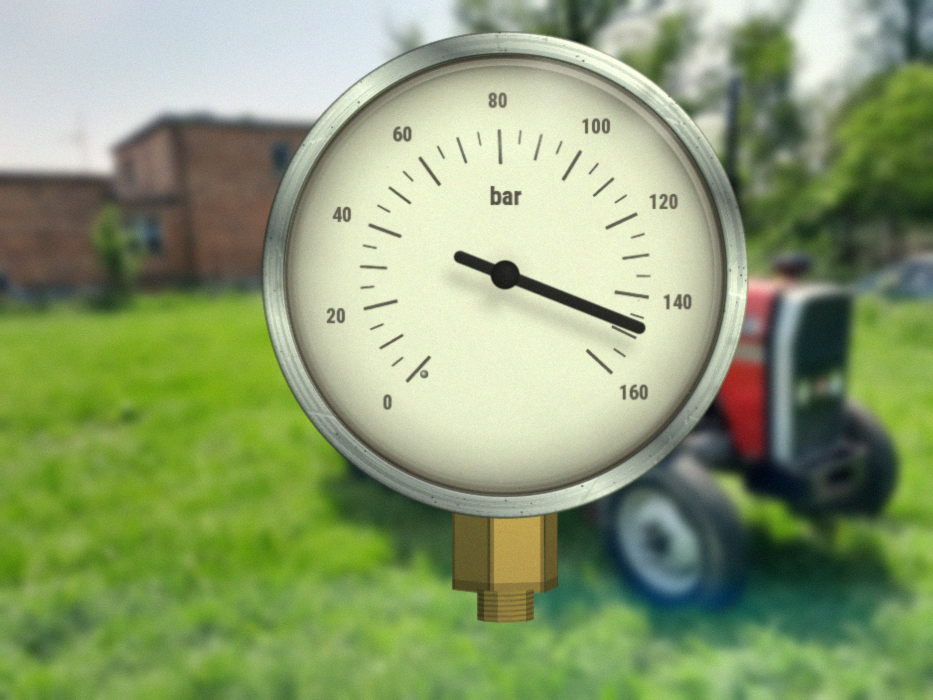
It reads **147.5** bar
